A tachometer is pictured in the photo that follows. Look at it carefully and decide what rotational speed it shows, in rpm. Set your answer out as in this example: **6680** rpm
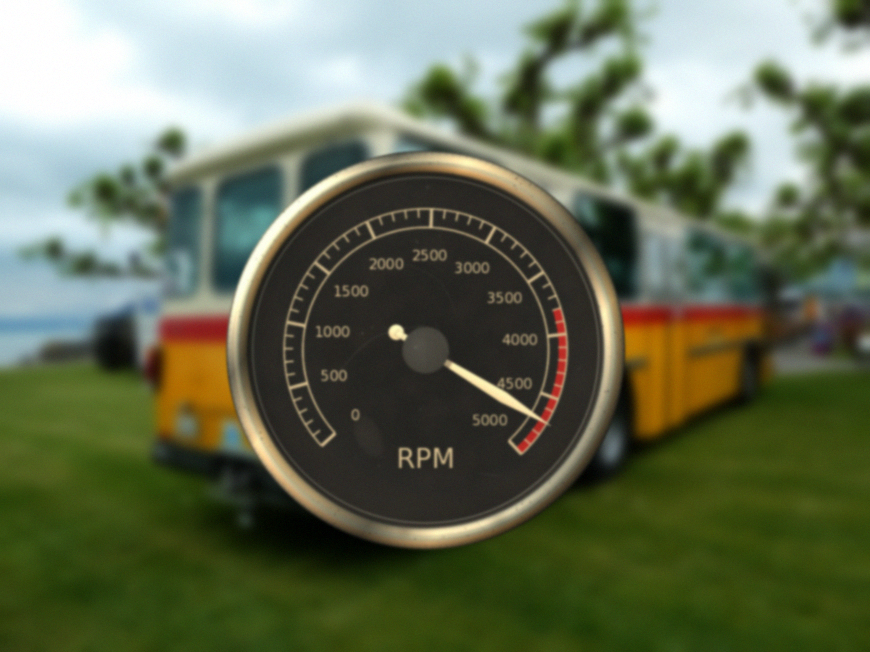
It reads **4700** rpm
